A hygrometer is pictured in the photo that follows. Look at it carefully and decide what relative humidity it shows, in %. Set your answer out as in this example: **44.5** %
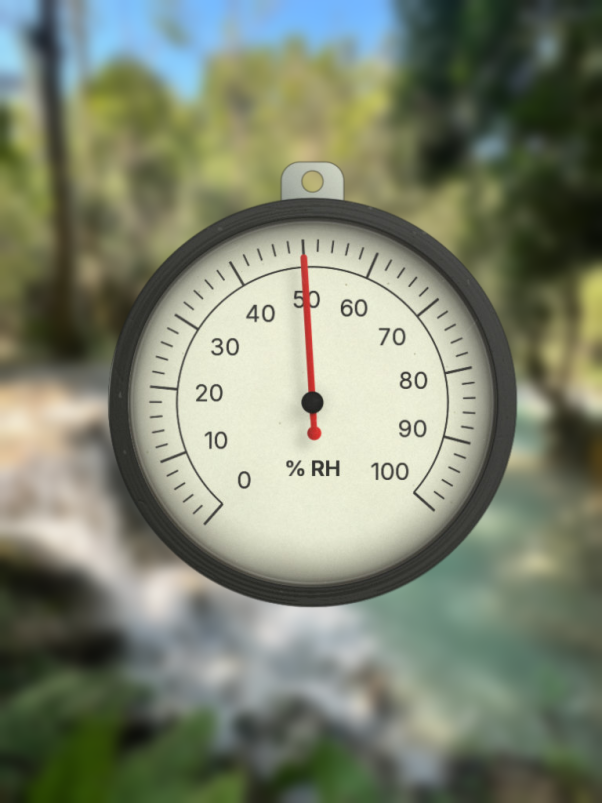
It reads **50** %
